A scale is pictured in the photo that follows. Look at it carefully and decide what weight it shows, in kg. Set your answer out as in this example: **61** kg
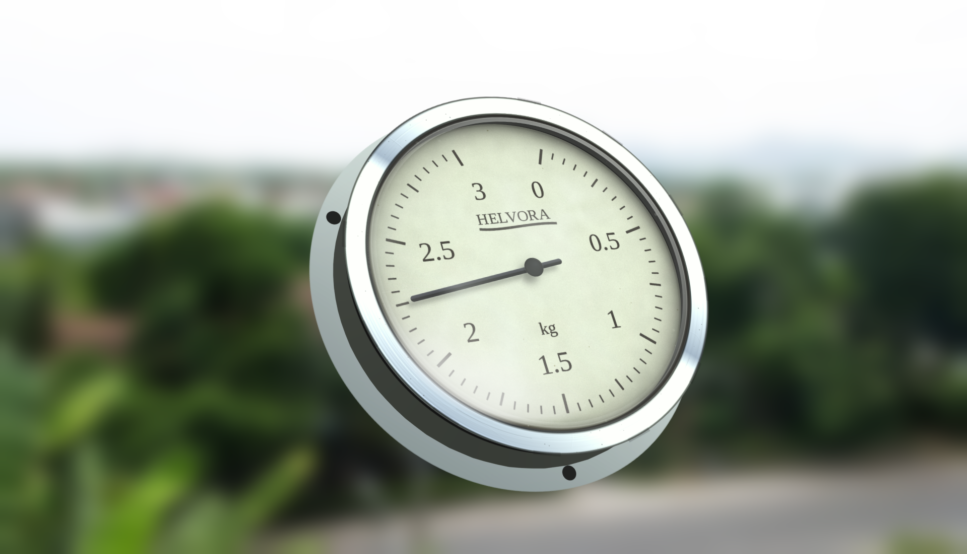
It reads **2.25** kg
